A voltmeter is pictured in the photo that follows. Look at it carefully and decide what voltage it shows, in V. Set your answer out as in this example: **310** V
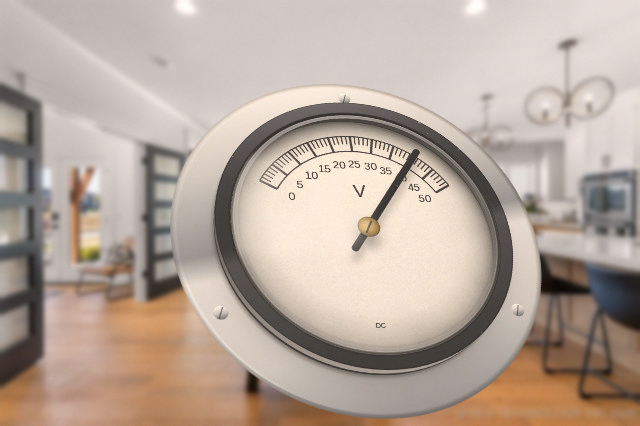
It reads **40** V
